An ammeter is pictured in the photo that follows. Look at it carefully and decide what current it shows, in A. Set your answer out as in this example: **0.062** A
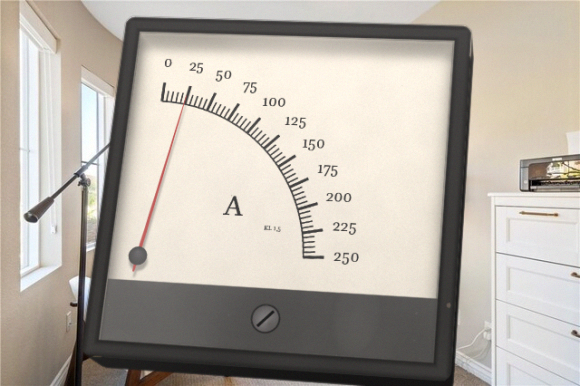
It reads **25** A
